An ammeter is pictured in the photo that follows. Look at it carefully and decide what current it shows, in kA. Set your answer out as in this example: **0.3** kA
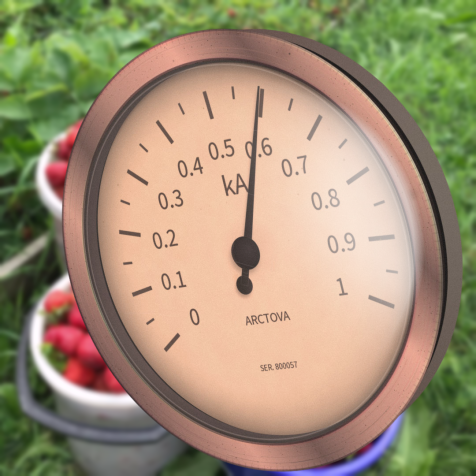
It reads **0.6** kA
